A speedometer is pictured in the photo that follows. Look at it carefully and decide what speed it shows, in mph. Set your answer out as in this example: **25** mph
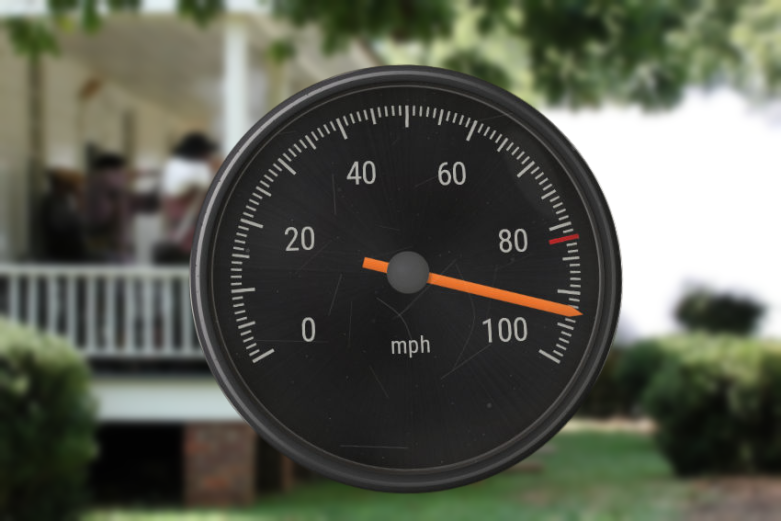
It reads **93** mph
